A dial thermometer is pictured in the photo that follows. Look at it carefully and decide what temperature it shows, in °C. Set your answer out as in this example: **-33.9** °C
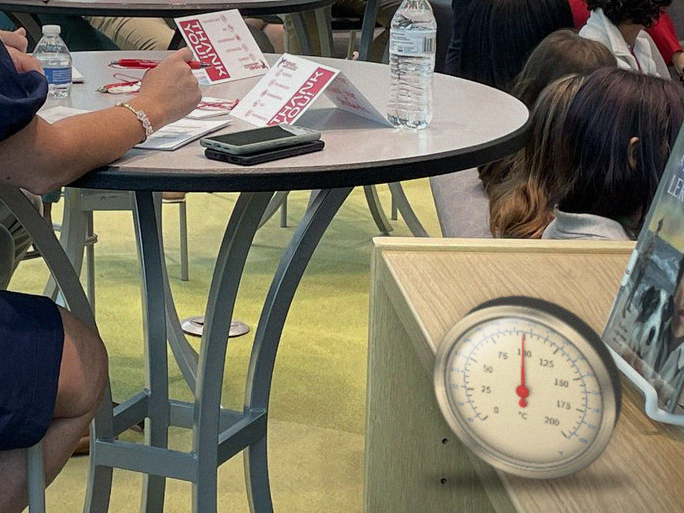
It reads **100** °C
